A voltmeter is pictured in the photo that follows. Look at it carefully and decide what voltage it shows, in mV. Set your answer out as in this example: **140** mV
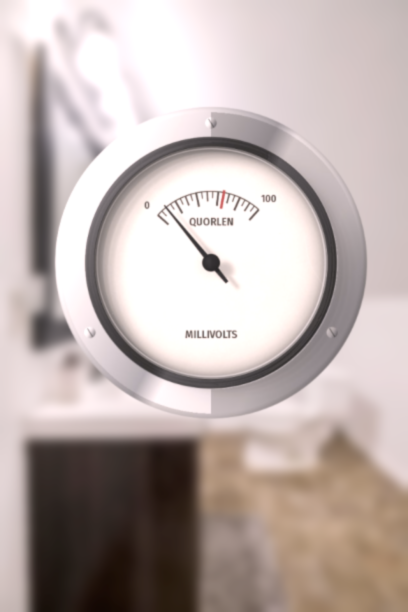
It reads **10** mV
